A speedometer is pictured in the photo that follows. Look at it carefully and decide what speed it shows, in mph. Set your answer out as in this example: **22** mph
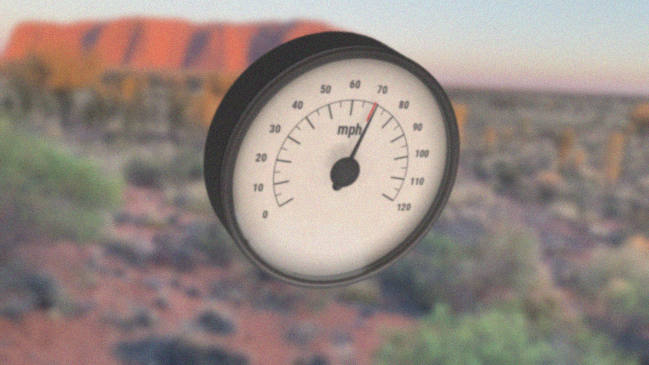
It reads **70** mph
